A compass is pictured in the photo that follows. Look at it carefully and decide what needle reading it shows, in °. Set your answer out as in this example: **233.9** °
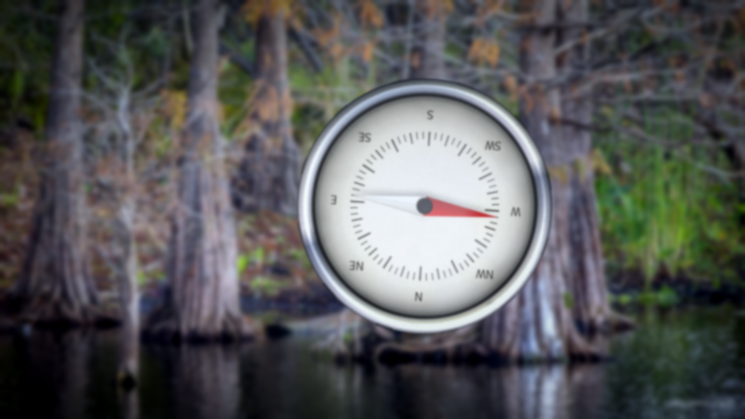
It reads **275** °
